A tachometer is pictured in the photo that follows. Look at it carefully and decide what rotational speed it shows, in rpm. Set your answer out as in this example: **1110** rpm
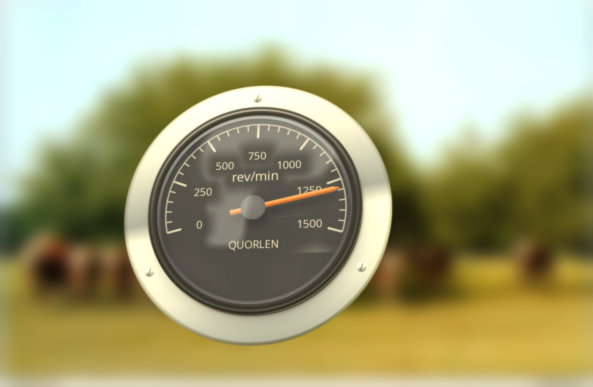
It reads **1300** rpm
